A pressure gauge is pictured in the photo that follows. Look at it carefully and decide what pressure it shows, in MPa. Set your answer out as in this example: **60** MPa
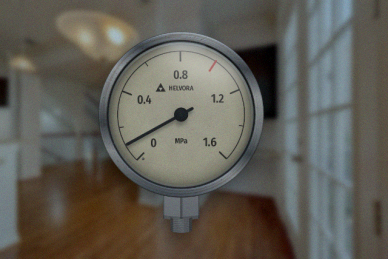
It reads **0.1** MPa
